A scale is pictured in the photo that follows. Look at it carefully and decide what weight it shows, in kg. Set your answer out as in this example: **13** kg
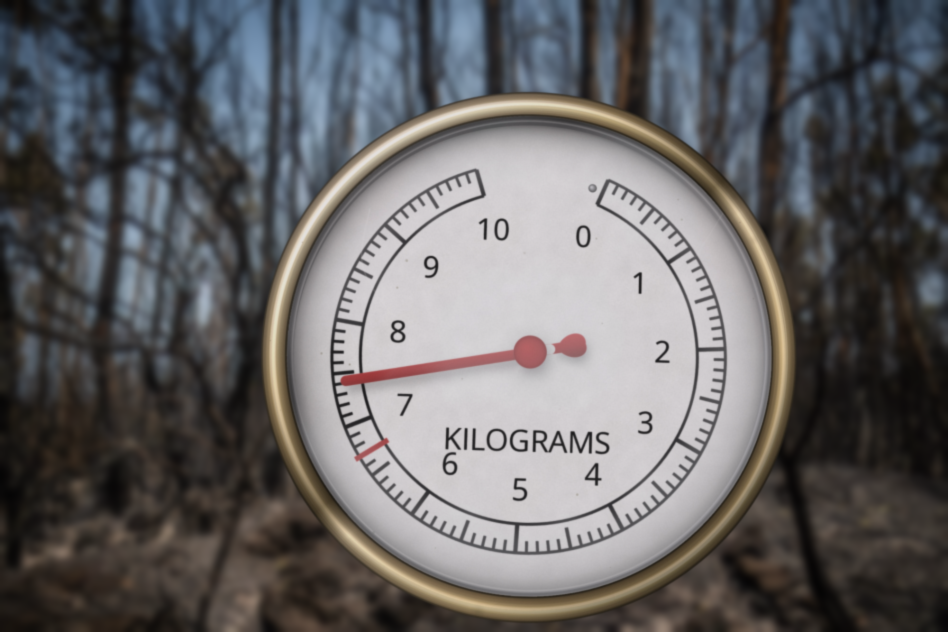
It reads **7.4** kg
